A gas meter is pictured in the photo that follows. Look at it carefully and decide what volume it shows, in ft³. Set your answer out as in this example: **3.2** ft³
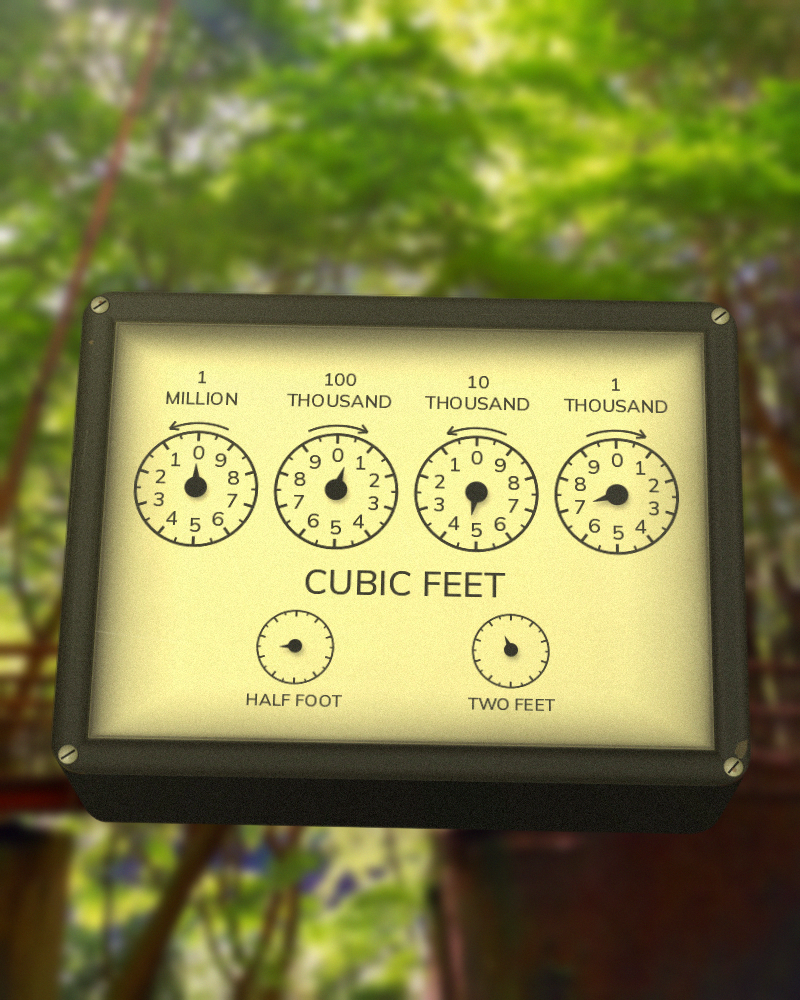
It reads **4700** ft³
